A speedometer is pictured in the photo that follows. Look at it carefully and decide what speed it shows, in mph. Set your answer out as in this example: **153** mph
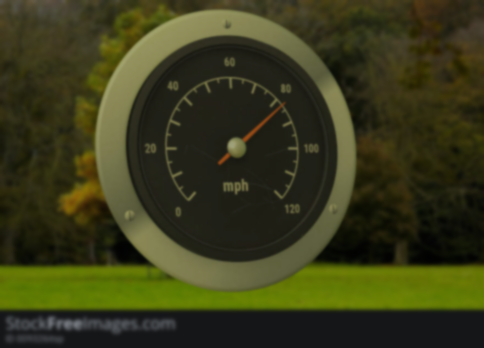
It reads **82.5** mph
